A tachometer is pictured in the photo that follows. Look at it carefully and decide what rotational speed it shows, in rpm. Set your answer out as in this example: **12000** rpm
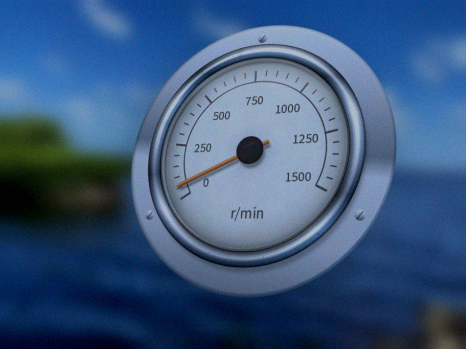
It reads **50** rpm
